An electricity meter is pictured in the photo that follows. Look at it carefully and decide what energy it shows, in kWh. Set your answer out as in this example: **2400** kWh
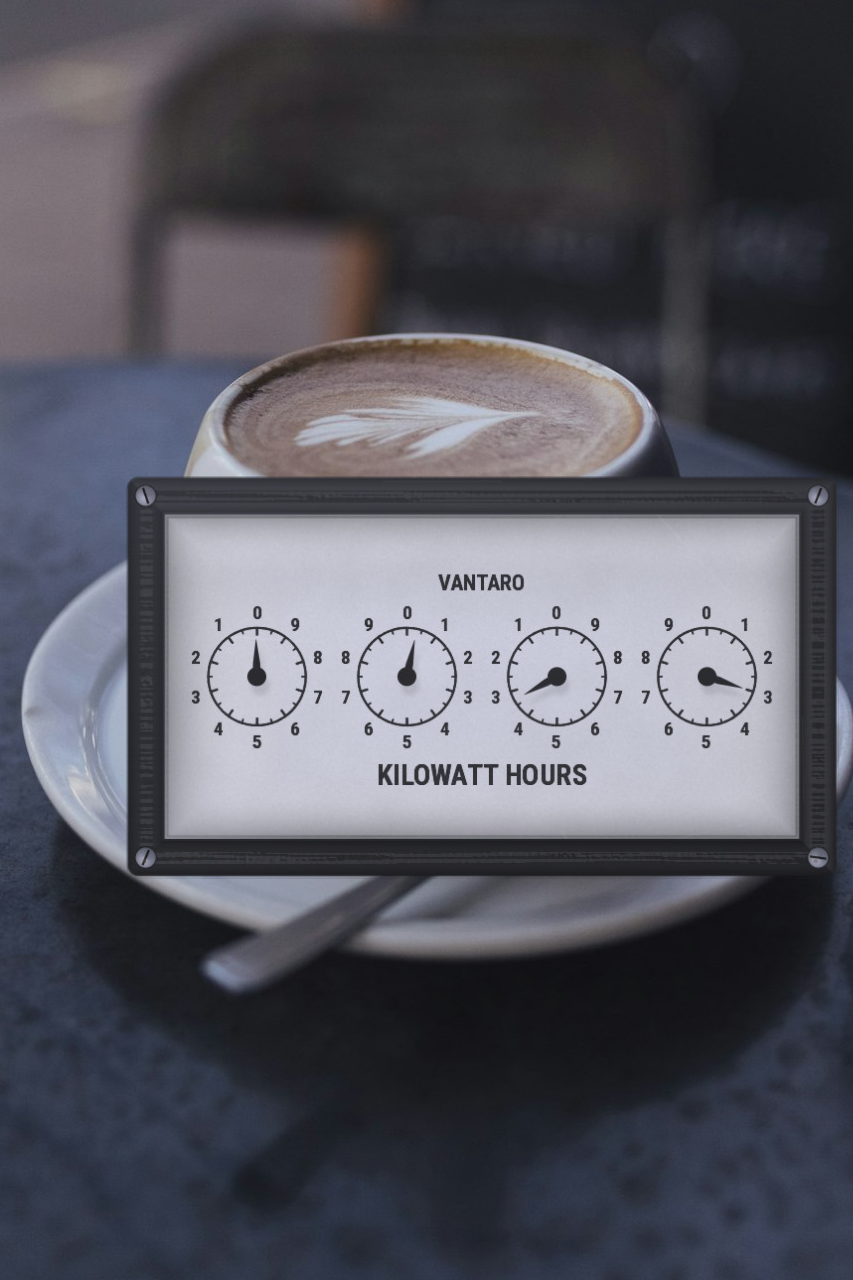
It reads **33** kWh
